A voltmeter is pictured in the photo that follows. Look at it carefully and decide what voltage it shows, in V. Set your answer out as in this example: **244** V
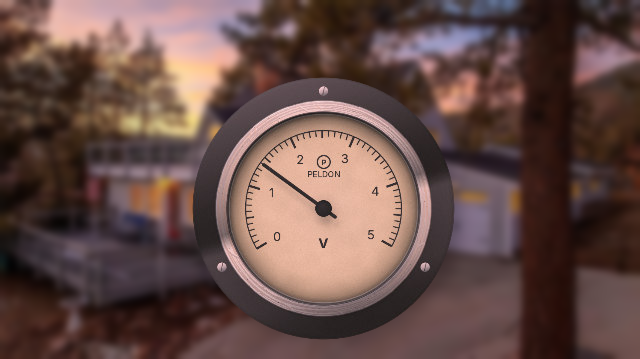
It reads **1.4** V
